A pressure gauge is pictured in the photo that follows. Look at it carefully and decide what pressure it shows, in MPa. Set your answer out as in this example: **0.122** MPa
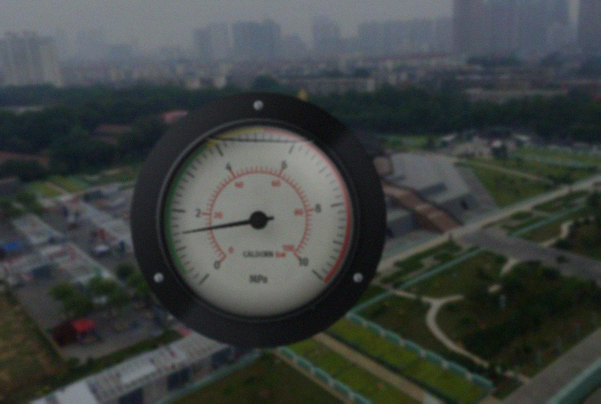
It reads **1.4** MPa
